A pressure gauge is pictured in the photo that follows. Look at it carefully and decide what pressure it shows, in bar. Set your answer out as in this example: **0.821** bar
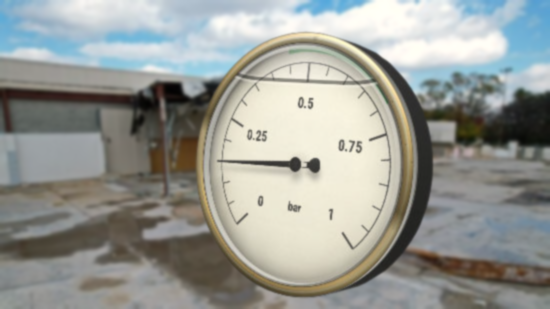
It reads **0.15** bar
